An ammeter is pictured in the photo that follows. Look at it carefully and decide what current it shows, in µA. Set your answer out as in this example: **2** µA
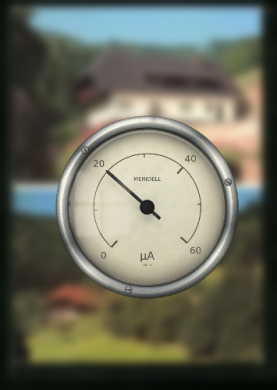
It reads **20** µA
